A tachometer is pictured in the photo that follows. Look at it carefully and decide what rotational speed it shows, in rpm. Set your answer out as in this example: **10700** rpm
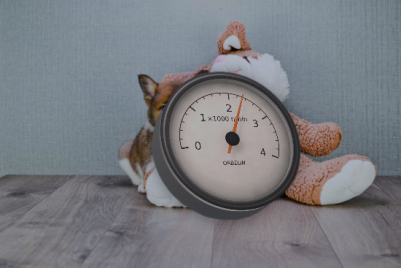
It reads **2300** rpm
